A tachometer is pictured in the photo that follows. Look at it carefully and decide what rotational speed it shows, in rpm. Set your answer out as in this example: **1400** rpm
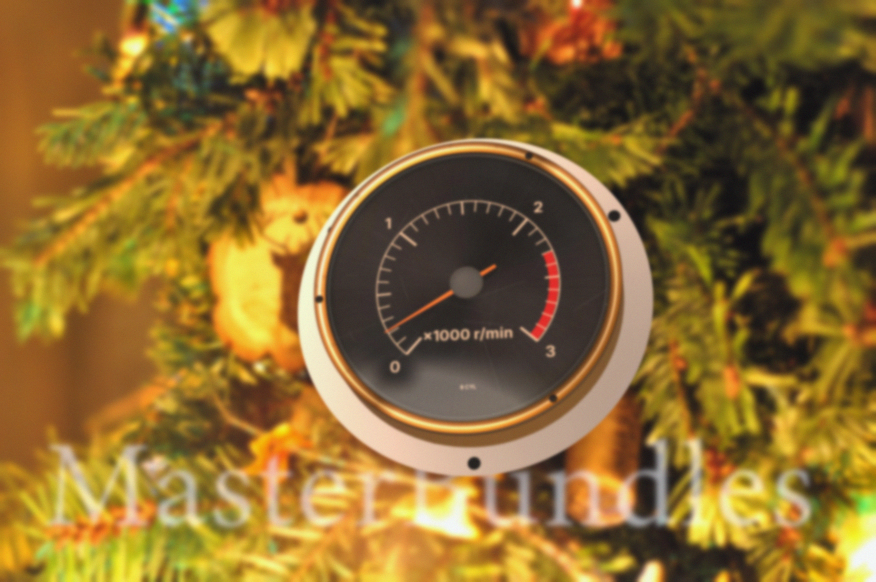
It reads **200** rpm
